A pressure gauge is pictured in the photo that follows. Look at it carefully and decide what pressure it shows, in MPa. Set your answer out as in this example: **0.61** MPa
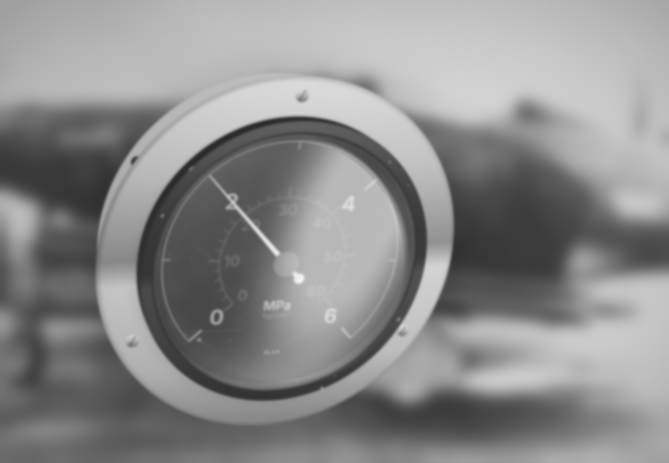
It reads **2** MPa
